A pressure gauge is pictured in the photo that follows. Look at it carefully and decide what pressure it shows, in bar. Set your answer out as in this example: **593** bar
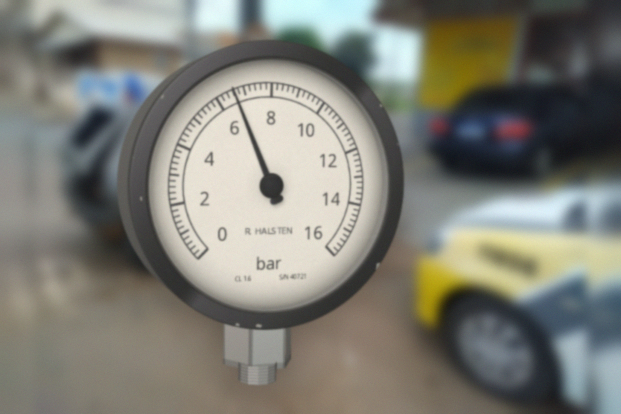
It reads **6.6** bar
